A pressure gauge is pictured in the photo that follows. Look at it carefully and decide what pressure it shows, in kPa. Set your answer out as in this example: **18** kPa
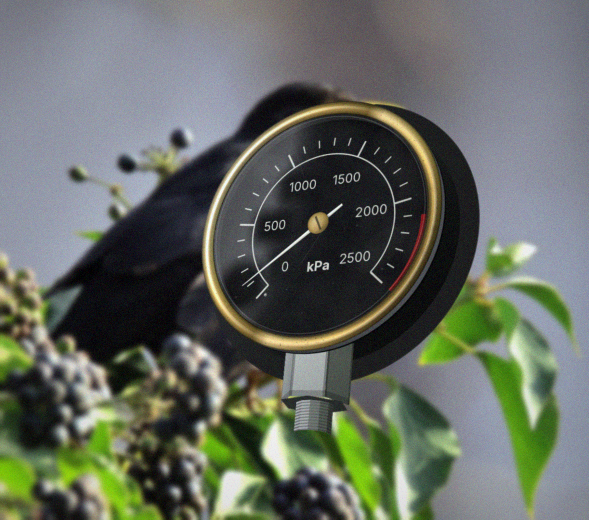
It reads **100** kPa
